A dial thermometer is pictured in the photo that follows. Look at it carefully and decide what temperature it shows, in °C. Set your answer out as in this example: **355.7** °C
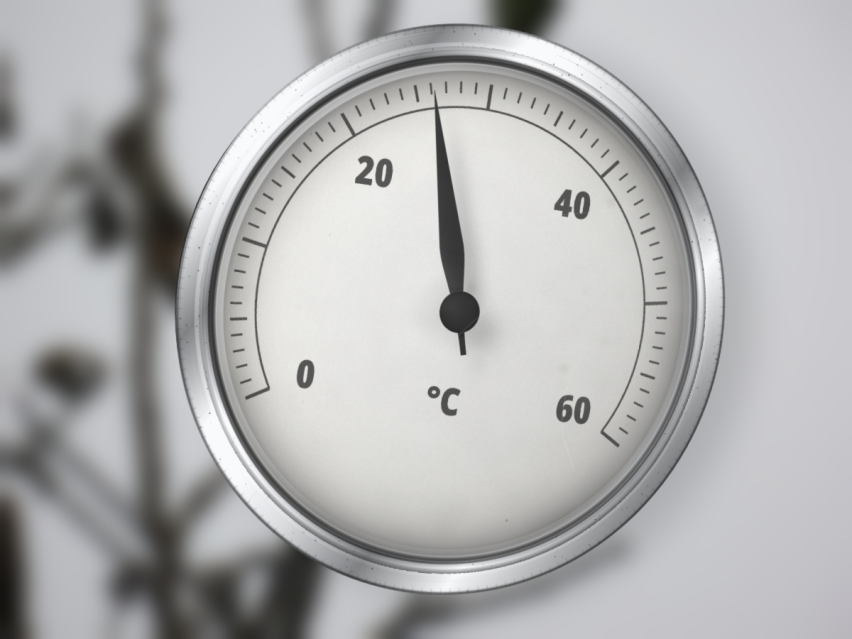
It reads **26** °C
